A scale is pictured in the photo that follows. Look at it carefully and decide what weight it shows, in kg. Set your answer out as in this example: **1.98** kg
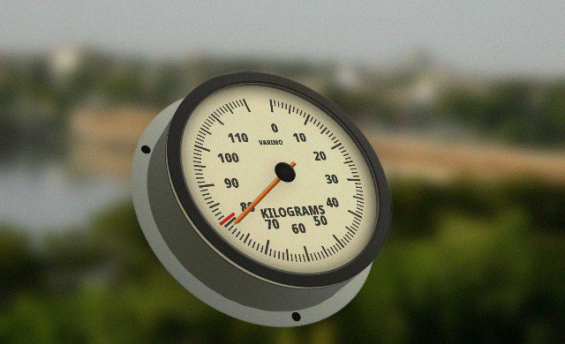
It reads **79** kg
